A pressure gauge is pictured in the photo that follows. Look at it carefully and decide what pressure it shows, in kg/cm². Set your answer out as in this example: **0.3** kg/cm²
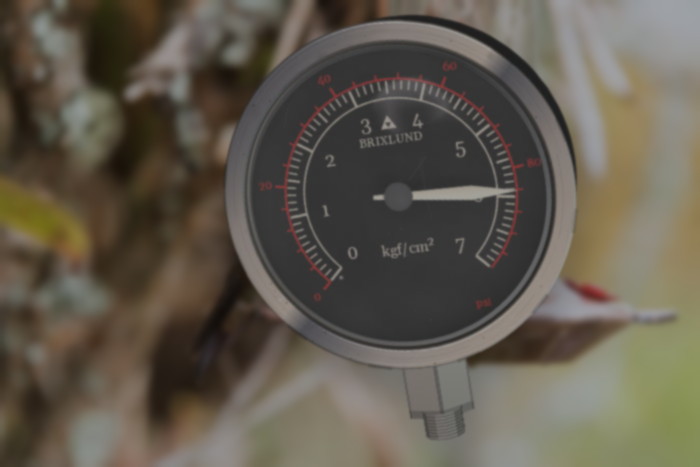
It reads **5.9** kg/cm²
